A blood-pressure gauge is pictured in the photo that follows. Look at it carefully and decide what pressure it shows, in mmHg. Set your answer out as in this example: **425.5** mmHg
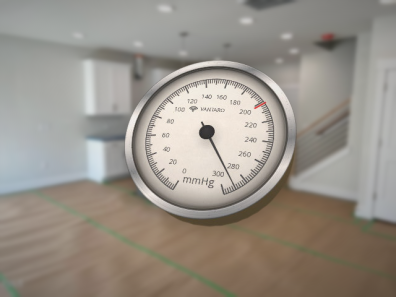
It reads **290** mmHg
